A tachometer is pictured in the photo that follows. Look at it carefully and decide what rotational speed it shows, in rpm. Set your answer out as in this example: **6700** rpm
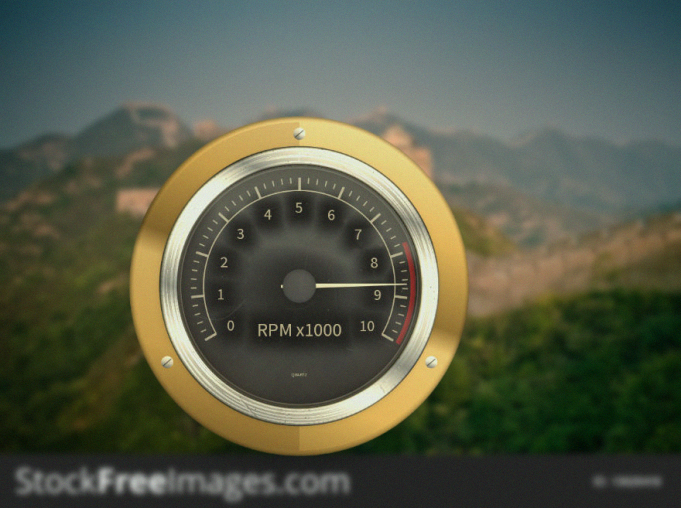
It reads **8700** rpm
